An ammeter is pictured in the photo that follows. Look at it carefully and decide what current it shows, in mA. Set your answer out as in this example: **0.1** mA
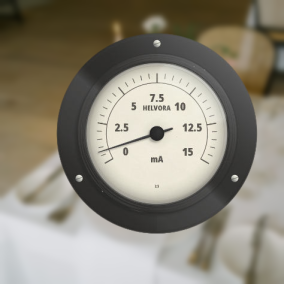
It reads **0.75** mA
